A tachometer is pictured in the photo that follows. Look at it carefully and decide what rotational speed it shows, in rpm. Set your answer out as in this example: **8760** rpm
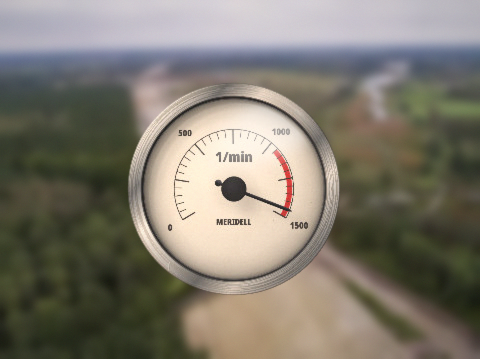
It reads **1450** rpm
